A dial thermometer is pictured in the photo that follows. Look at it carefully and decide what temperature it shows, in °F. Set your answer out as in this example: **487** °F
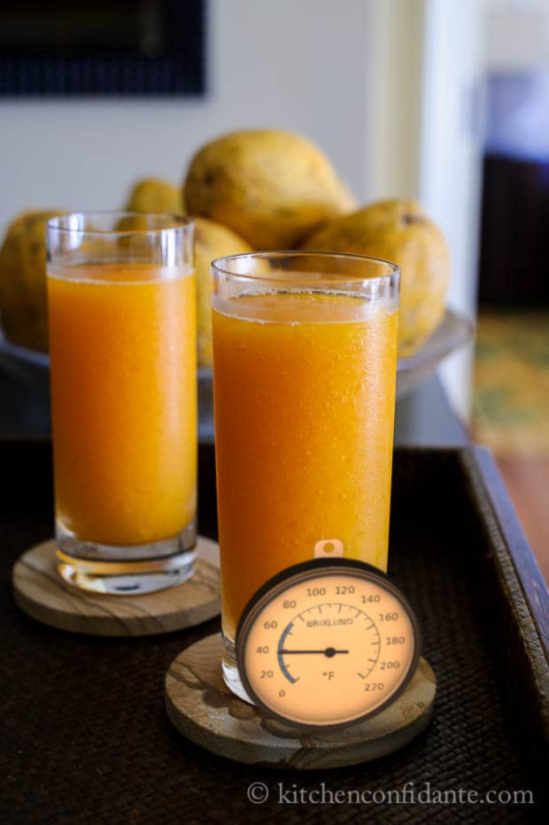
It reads **40** °F
